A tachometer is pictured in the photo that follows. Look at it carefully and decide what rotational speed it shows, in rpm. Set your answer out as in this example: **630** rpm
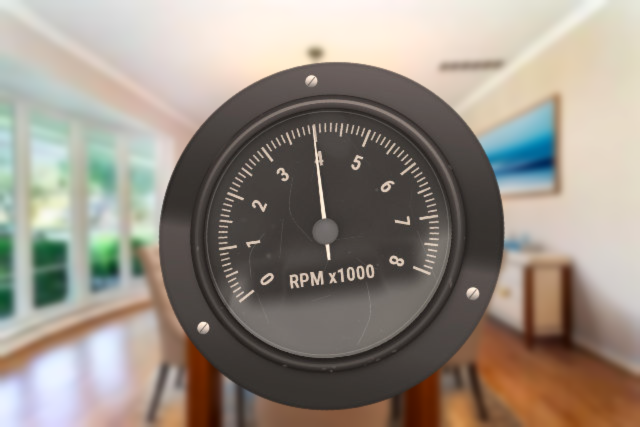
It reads **4000** rpm
